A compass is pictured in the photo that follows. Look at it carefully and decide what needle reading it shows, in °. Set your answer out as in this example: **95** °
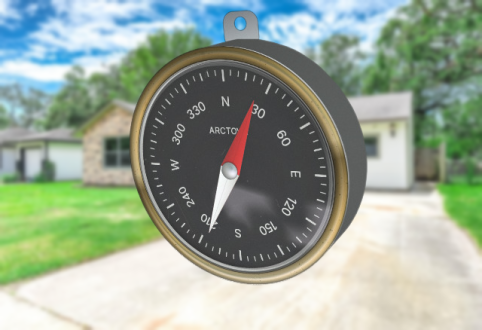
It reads **25** °
